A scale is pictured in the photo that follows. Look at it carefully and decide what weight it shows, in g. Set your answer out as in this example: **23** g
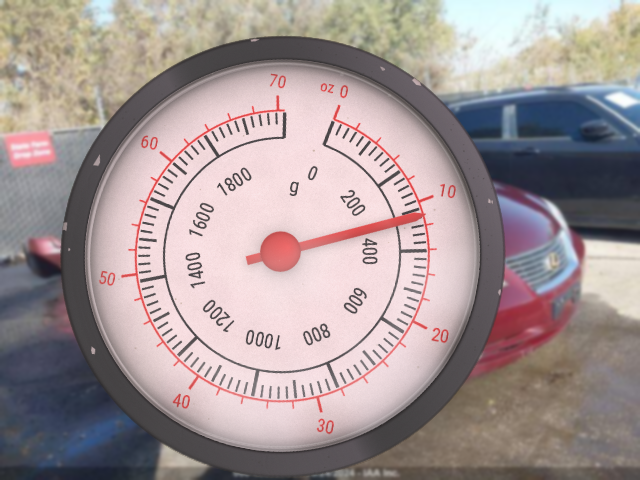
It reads **320** g
